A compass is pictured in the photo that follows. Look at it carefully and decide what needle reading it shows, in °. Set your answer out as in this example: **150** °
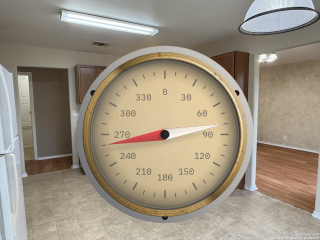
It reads **260** °
